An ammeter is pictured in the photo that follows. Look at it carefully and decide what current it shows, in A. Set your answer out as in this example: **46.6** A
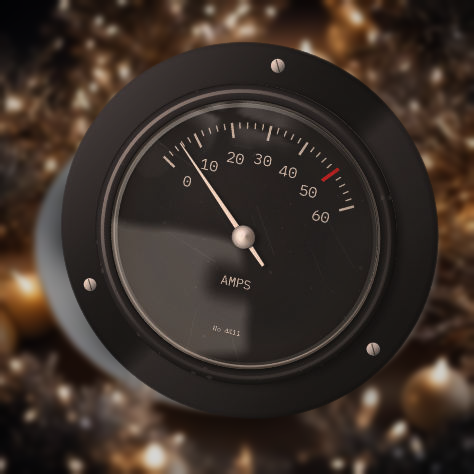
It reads **6** A
